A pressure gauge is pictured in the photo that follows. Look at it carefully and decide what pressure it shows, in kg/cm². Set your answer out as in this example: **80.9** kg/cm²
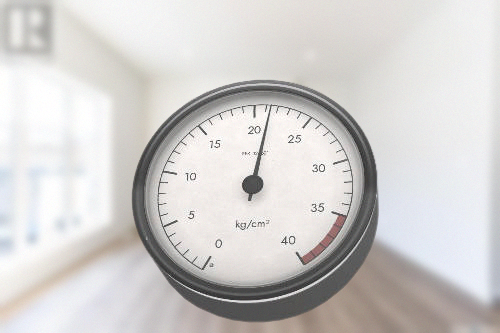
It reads **21.5** kg/cm²
